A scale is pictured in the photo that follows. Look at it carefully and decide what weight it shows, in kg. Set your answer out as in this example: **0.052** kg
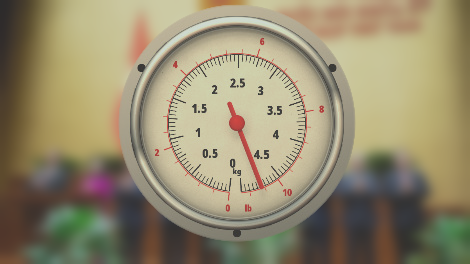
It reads **4.75** kg
